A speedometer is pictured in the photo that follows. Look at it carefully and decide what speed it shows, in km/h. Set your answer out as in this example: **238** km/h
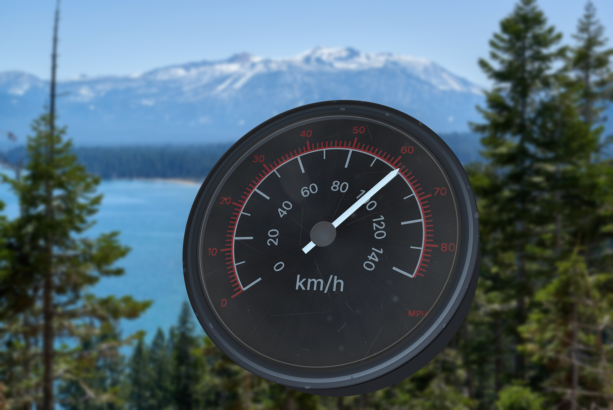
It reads **100** km/h
